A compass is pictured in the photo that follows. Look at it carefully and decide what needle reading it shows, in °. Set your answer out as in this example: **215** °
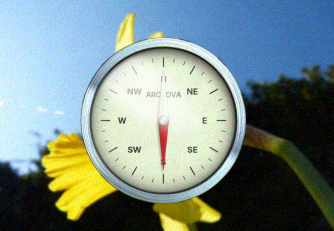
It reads **180** °
